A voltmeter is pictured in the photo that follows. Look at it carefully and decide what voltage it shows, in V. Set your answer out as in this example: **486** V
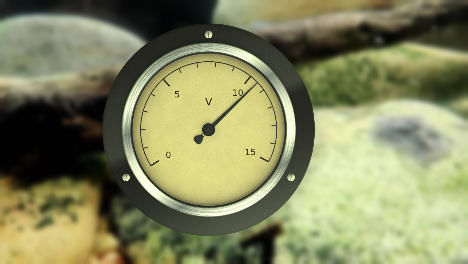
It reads **10.5** V
